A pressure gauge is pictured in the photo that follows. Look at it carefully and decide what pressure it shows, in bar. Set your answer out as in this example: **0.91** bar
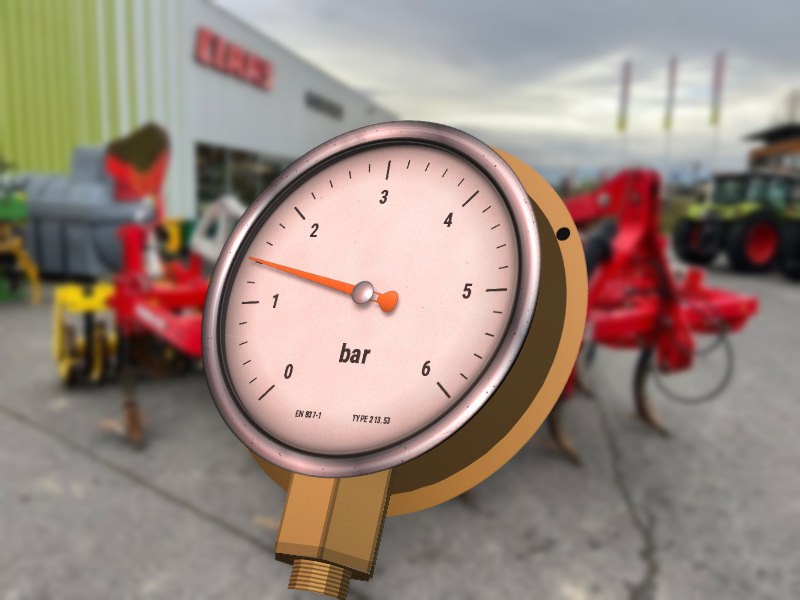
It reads **1.4** bar
